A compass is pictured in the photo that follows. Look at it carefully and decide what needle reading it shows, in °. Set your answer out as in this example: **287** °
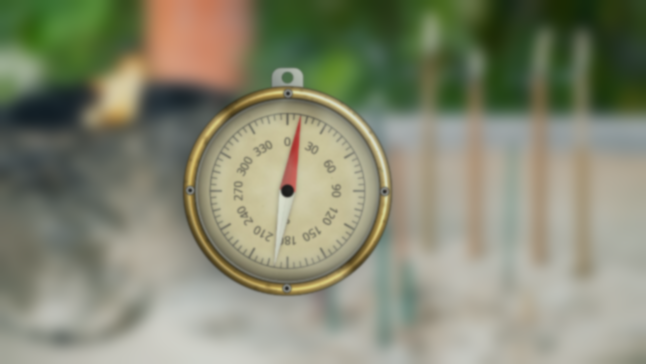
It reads **10** °
